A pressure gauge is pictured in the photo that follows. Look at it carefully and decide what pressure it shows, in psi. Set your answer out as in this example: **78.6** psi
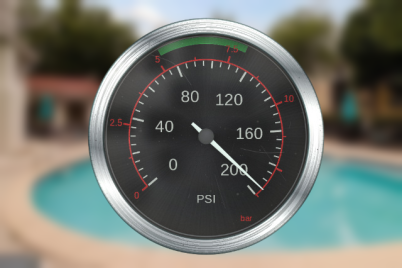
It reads **195** psi
